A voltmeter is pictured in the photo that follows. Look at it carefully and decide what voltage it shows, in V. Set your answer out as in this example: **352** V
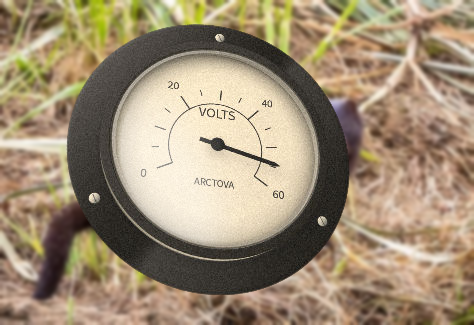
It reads **55** V
